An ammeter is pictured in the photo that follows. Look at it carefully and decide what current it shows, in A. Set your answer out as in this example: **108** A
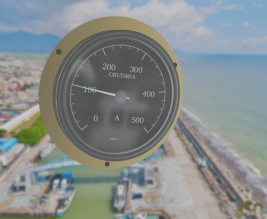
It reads **100** A
